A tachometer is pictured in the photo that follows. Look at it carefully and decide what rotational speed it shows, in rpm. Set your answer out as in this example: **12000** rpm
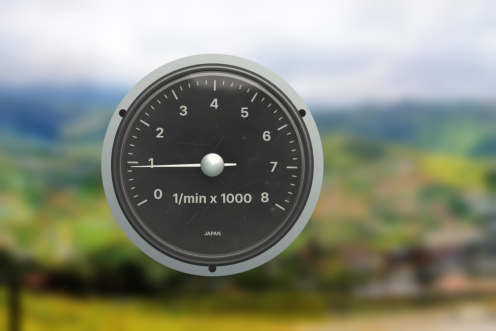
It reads **900** rpm
